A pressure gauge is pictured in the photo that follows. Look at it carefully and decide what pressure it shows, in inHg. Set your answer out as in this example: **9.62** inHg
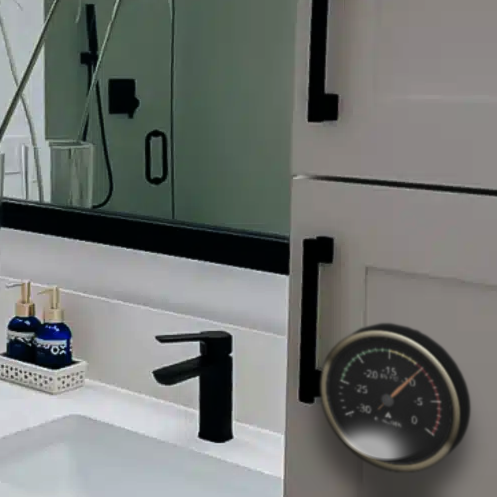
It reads **-10** inHg
